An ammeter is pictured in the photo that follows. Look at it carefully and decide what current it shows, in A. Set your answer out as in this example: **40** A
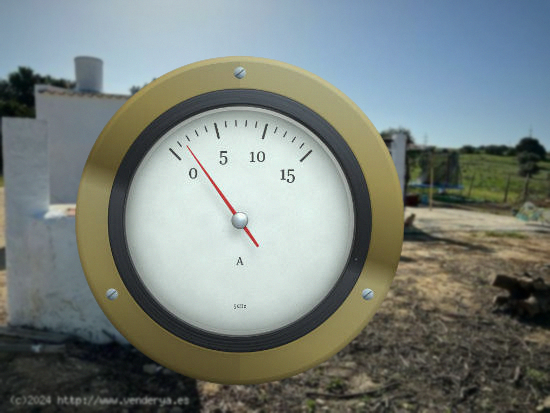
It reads **1.5** A
